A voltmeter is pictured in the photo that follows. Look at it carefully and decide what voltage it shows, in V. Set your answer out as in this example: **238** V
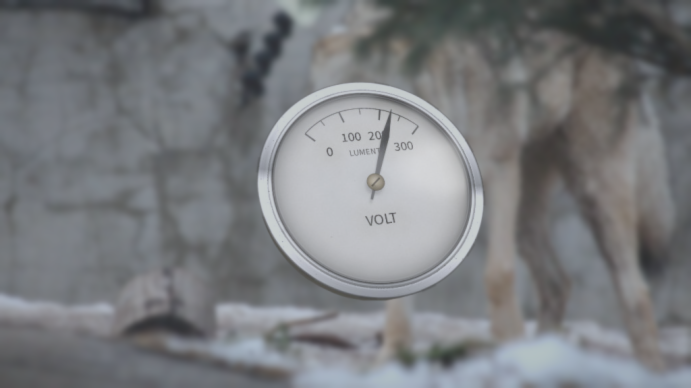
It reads **225** V
